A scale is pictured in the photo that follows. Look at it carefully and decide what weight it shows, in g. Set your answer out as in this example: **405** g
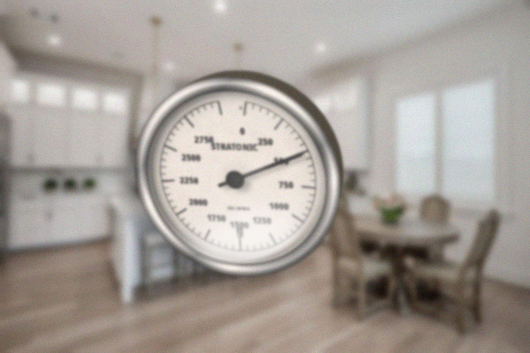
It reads **500** g
